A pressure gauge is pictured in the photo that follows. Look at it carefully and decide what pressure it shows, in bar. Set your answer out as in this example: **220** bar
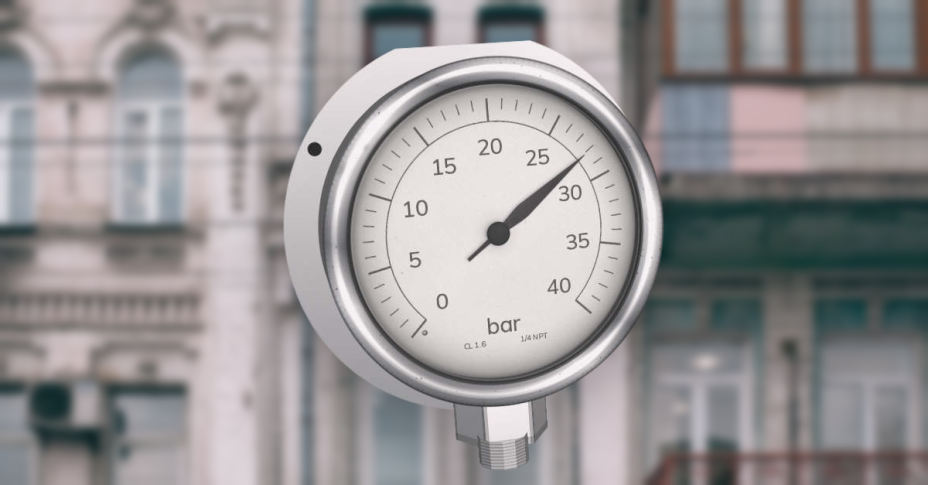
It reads **28** bar
